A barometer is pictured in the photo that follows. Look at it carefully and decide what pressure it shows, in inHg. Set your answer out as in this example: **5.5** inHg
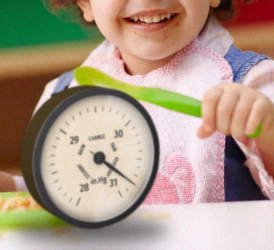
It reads **30.8** inHg
